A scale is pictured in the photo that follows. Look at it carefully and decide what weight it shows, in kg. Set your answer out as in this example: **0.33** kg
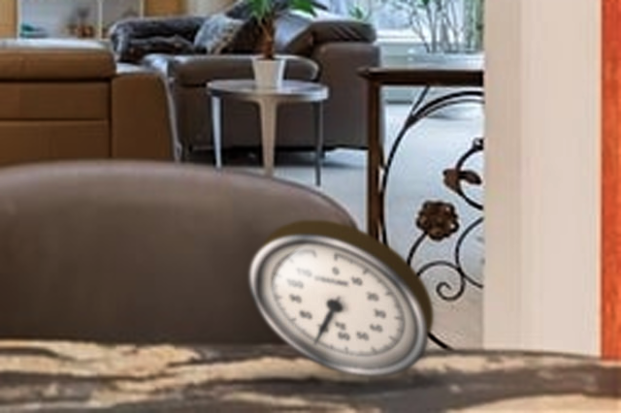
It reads **70** kg
